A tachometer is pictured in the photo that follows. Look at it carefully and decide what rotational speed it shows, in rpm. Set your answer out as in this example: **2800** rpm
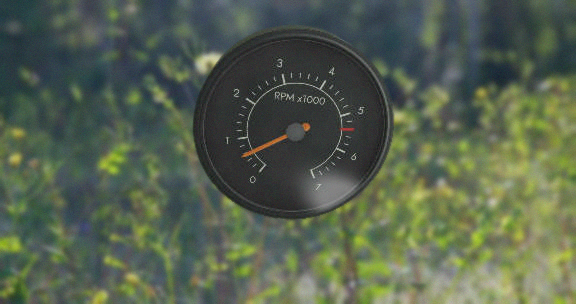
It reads **600** rpm
